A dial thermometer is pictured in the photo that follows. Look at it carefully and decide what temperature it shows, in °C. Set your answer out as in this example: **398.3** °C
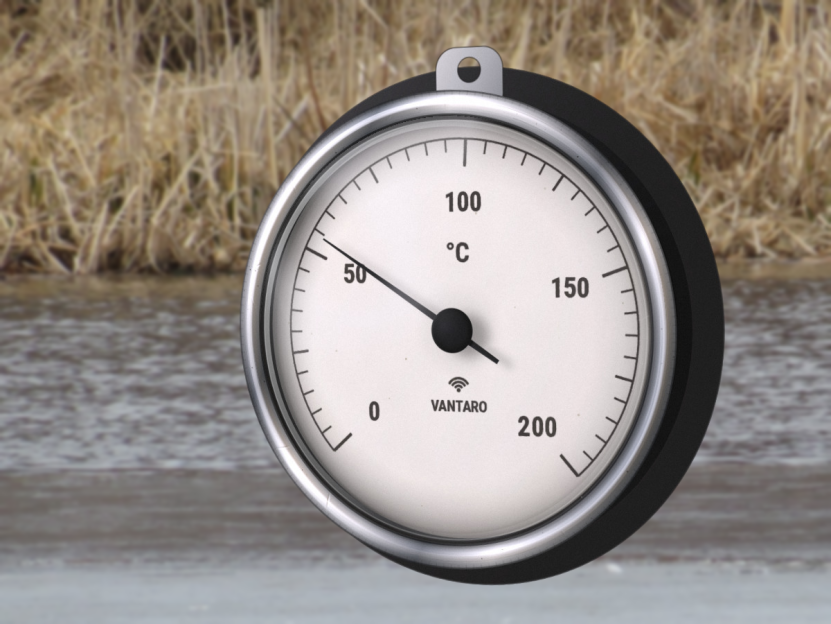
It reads **55** °C
